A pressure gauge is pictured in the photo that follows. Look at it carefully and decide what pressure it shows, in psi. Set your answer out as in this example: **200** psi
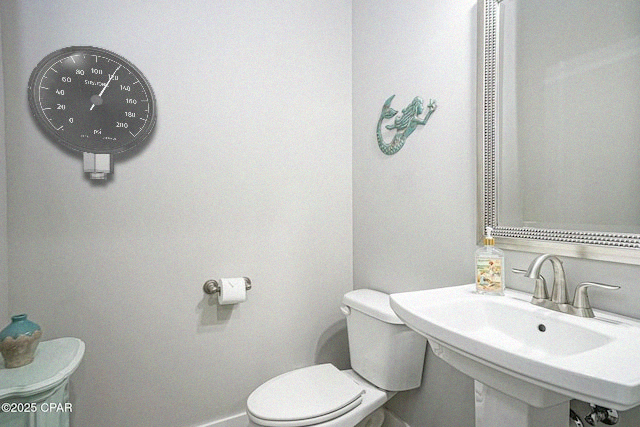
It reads **120** psi
